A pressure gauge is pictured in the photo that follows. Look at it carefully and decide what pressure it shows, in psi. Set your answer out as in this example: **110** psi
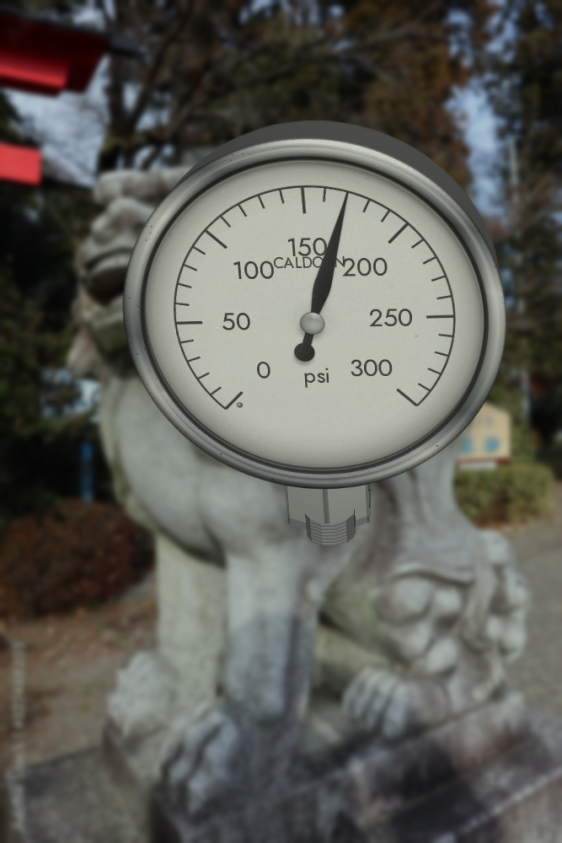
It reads **170** psi
